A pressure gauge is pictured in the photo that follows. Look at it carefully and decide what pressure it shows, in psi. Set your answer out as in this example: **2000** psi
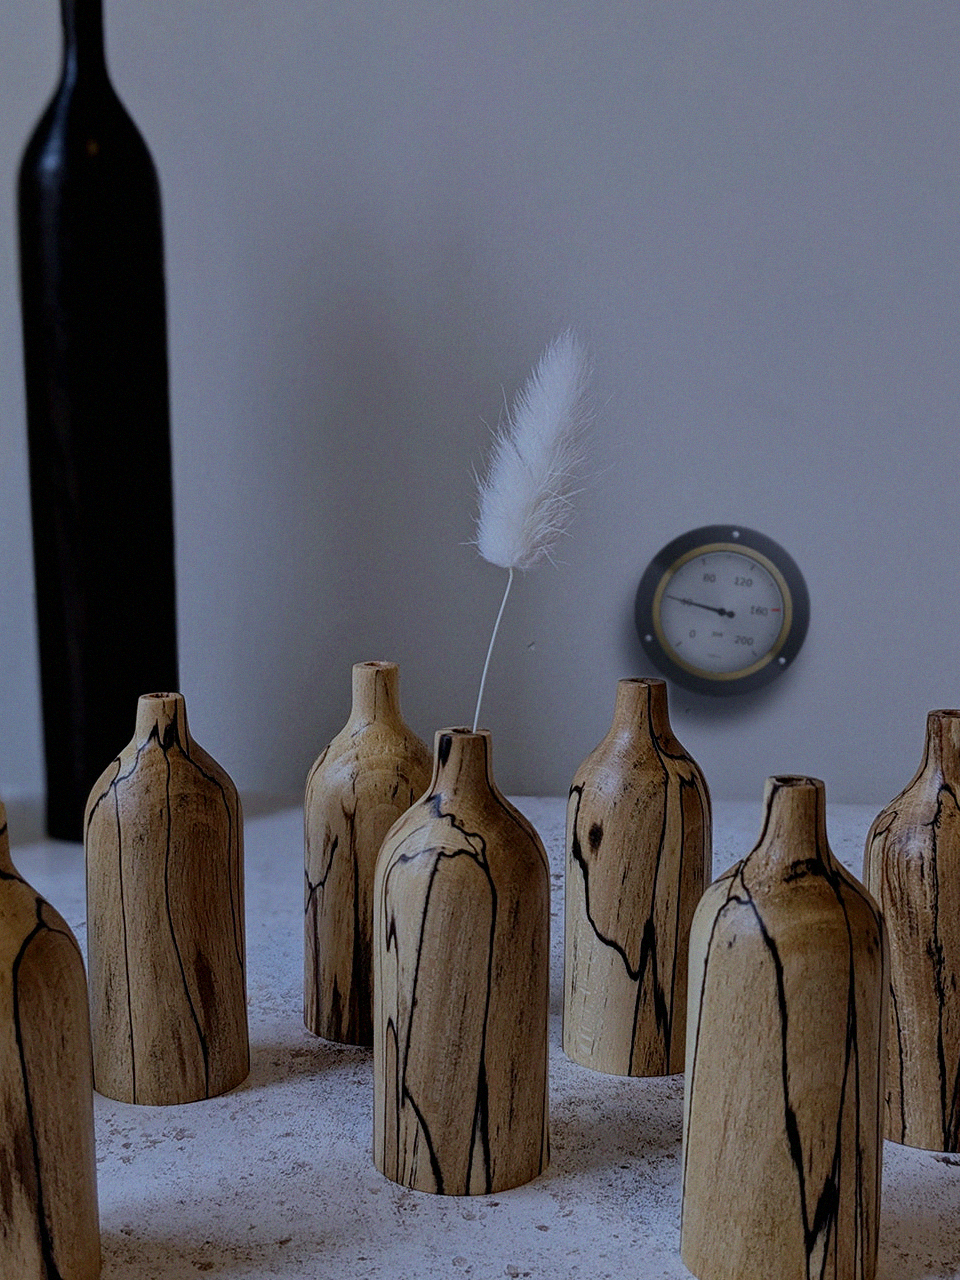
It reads **40** psi
